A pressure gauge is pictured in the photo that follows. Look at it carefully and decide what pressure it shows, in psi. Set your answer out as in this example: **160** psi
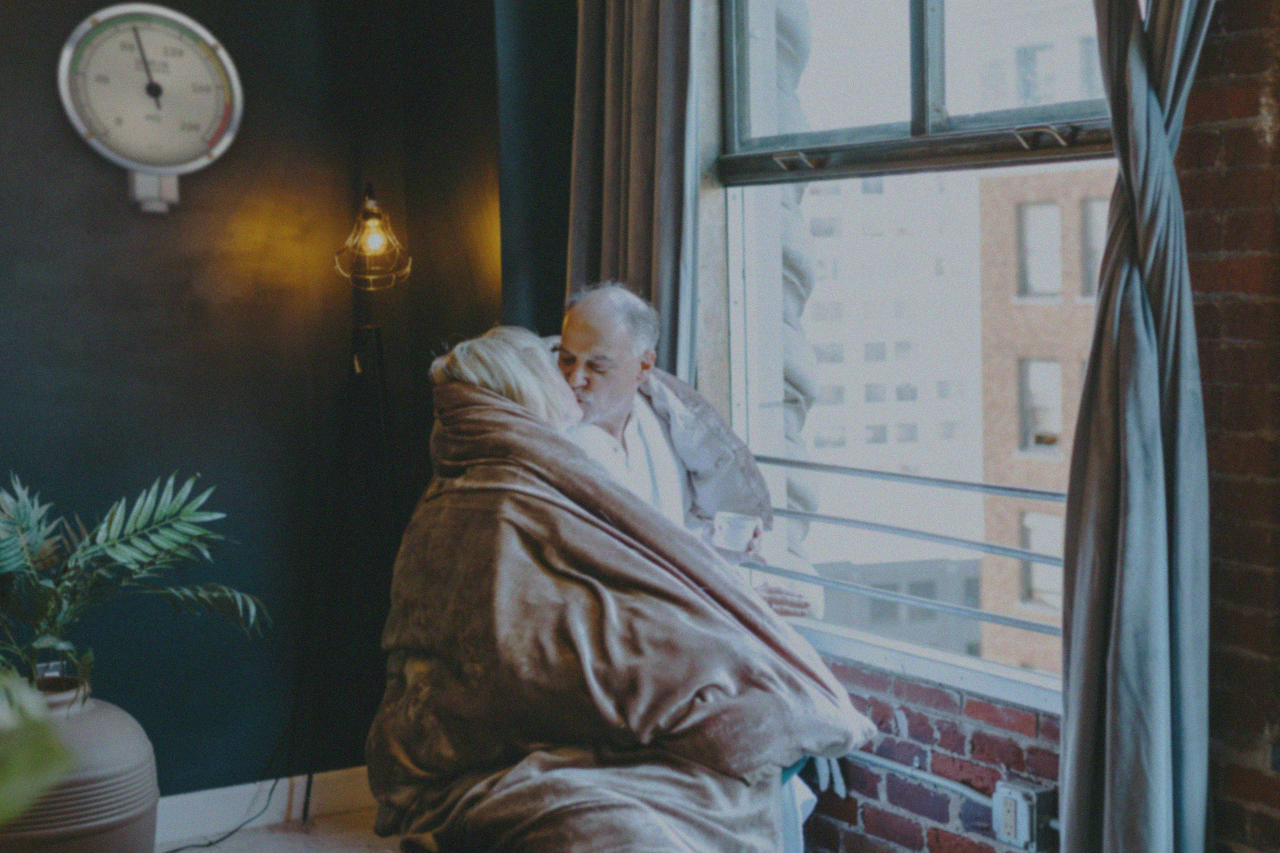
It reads **90** psi
